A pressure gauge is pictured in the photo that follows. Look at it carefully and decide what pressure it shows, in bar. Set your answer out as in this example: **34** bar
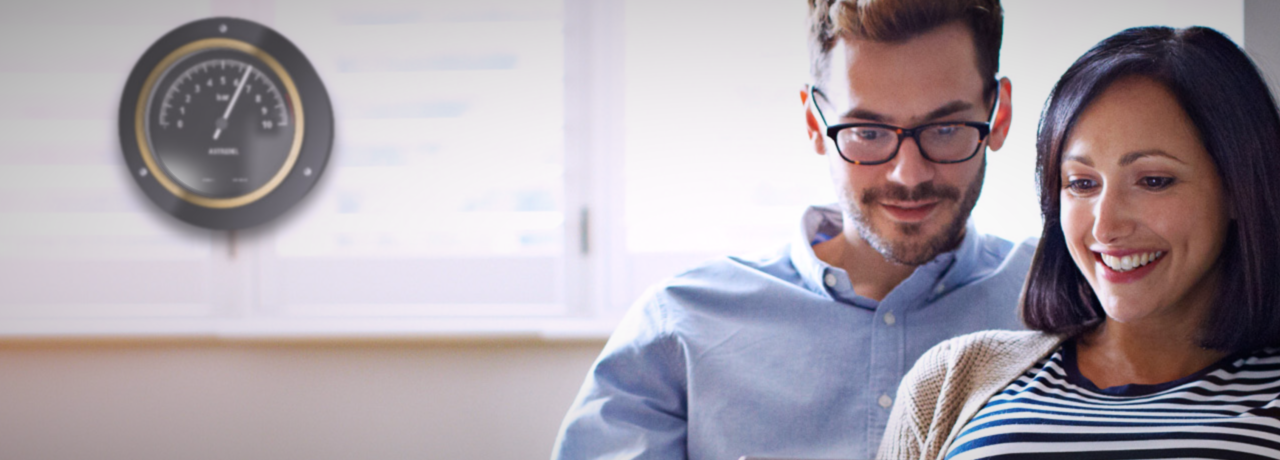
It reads **6.5** bar
